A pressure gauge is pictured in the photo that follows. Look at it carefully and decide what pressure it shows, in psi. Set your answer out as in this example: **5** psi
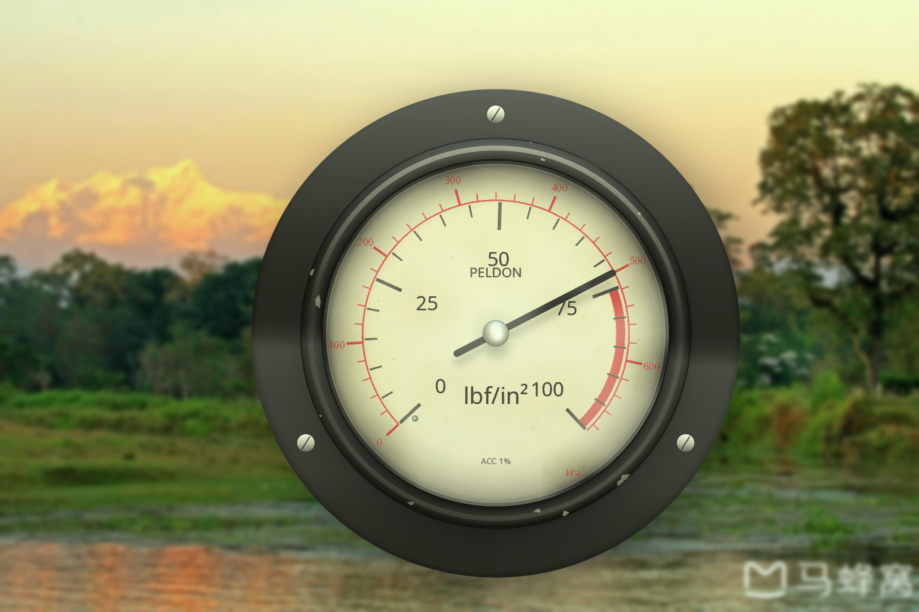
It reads **72.5** psi
